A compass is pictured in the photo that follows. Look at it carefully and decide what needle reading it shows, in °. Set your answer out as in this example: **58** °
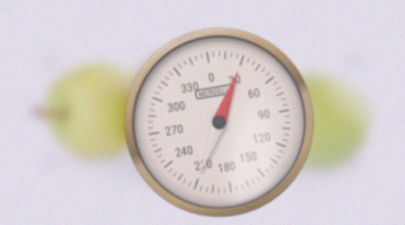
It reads **30** °
